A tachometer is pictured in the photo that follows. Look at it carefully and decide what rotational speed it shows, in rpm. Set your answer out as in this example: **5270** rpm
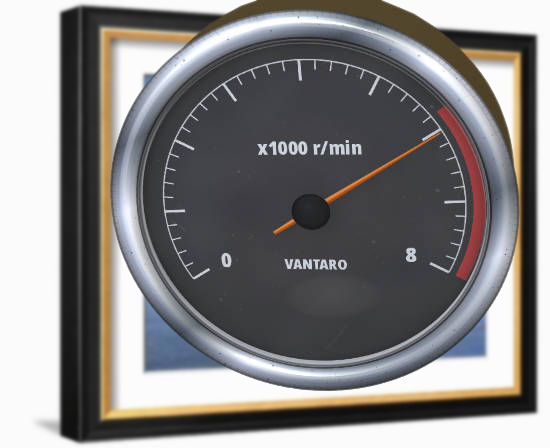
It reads **6000** rpm
